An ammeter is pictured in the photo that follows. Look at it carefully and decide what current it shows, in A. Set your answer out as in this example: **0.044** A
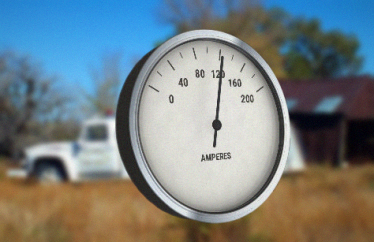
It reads **120** A
